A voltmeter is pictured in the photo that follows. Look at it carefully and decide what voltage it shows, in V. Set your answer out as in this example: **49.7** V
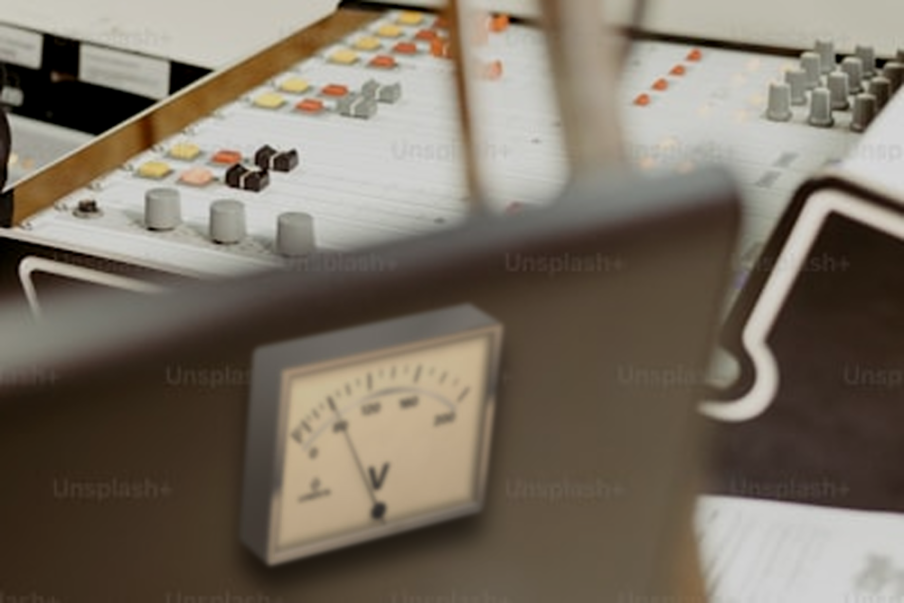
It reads **80** V
